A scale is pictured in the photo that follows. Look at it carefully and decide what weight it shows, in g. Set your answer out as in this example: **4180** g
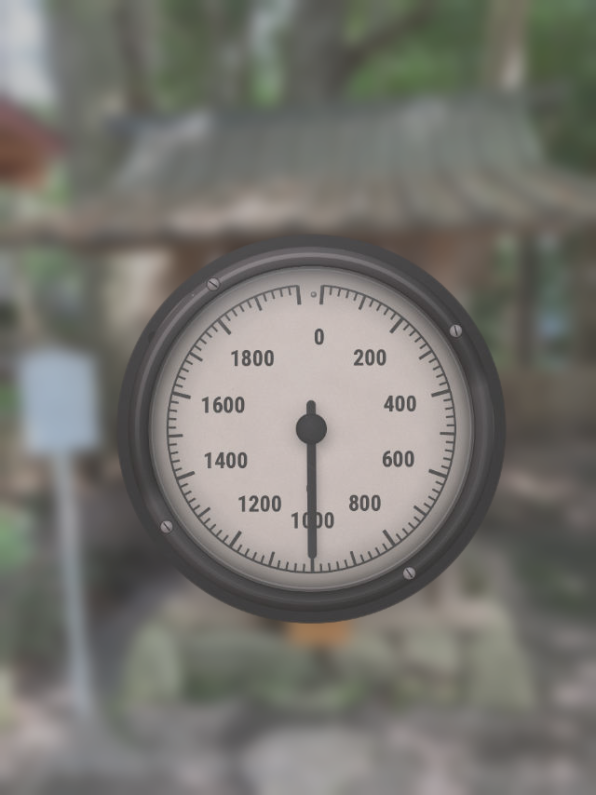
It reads **1000** g
